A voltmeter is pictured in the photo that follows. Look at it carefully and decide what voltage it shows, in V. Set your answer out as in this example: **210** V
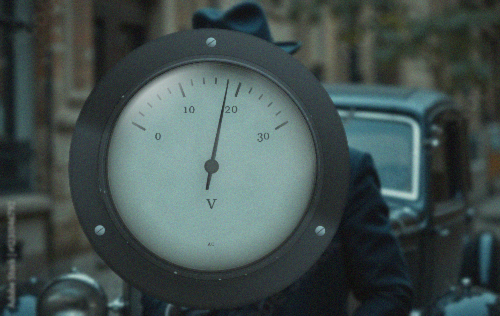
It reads **18** V
